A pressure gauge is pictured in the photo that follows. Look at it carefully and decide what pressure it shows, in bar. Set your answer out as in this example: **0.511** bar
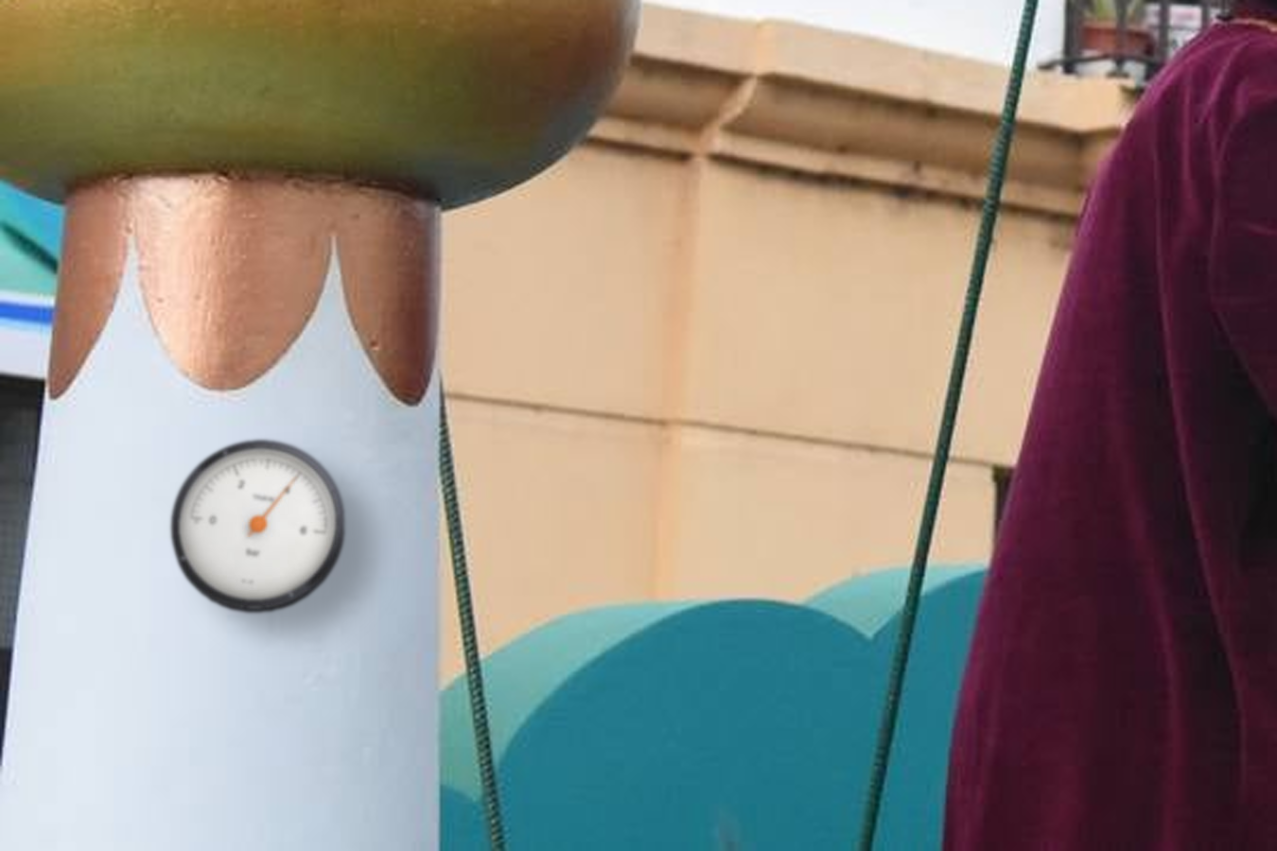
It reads **4** bar
